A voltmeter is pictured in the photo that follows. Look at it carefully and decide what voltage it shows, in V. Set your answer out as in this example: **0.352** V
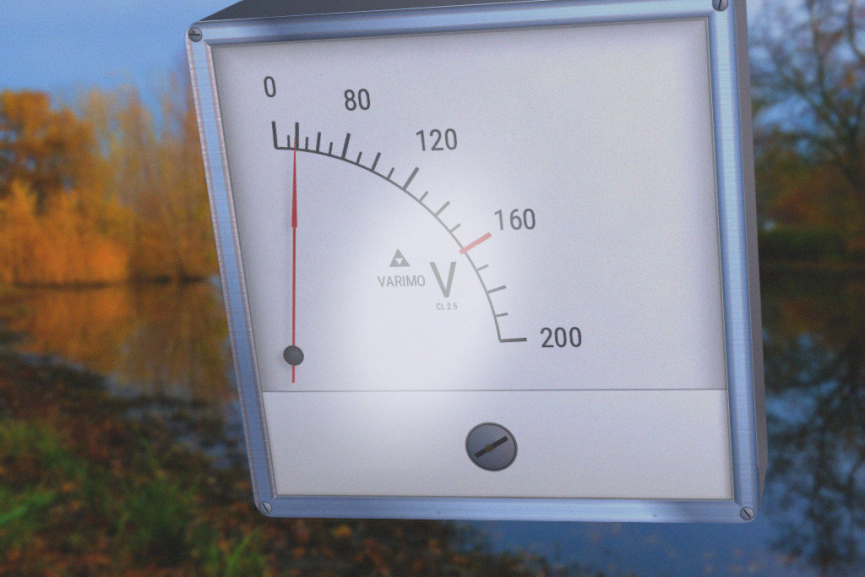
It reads **40** V
